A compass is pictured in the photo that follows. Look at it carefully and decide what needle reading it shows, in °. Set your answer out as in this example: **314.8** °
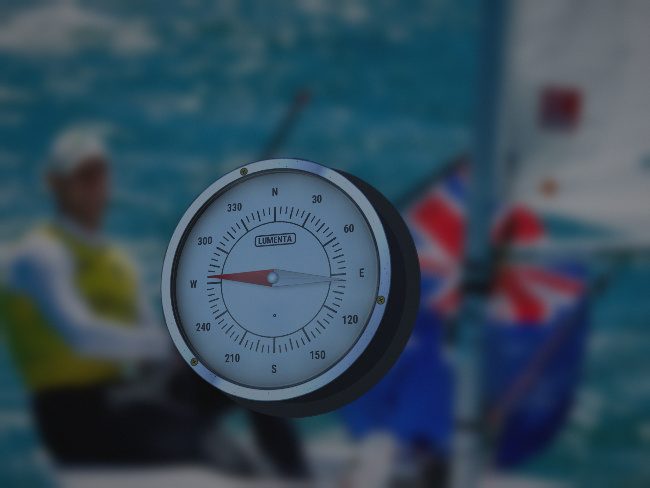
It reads **275** °
